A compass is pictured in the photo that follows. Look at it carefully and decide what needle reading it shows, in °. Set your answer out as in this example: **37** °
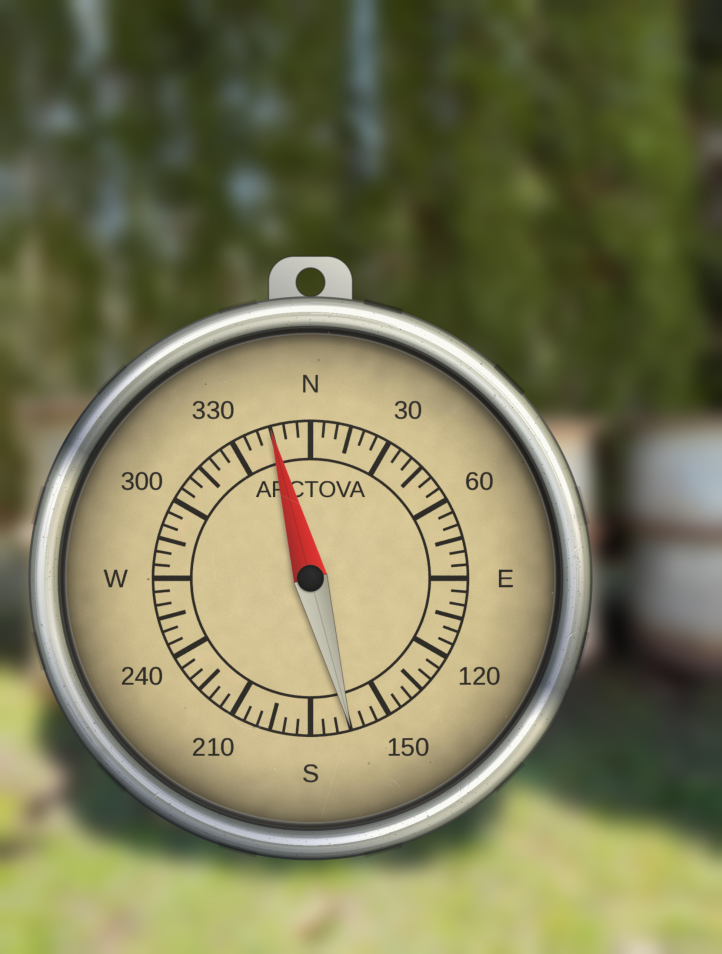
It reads **345** °
